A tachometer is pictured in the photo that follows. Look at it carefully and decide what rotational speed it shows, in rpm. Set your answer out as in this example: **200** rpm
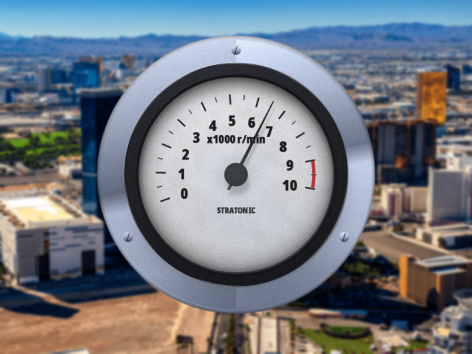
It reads **6500** rpm
